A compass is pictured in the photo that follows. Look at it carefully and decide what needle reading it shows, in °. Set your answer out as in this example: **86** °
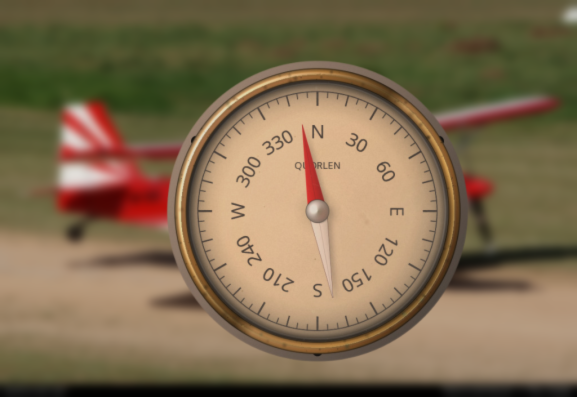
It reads **350** °
